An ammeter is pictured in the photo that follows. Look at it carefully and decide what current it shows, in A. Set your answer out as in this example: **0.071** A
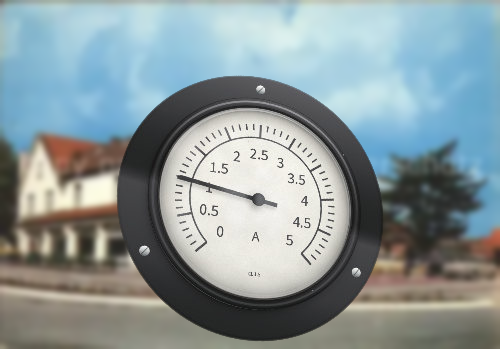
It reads **1** A
